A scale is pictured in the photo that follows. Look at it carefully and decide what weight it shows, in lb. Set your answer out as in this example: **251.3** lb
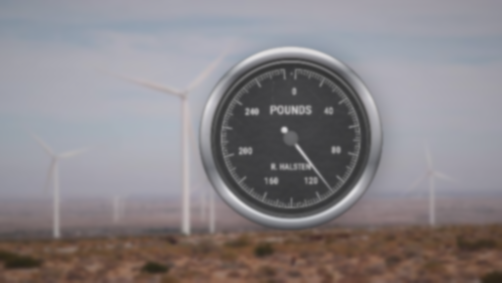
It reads **110** lb
